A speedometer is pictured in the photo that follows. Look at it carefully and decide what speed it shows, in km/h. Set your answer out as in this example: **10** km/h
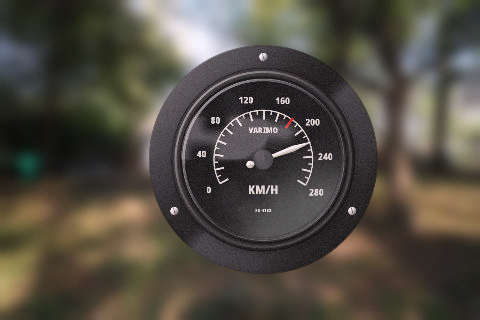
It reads **220** km/h
